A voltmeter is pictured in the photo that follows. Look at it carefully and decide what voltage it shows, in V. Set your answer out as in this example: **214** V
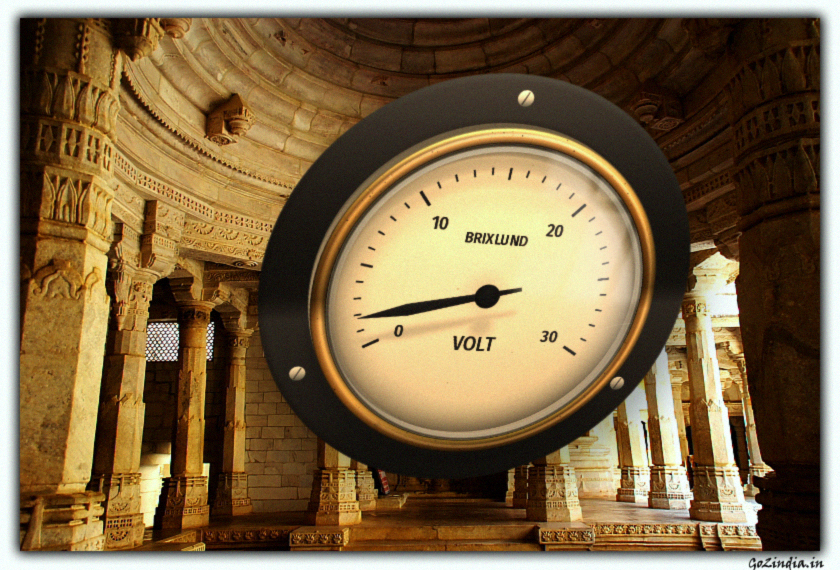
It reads **2** V
